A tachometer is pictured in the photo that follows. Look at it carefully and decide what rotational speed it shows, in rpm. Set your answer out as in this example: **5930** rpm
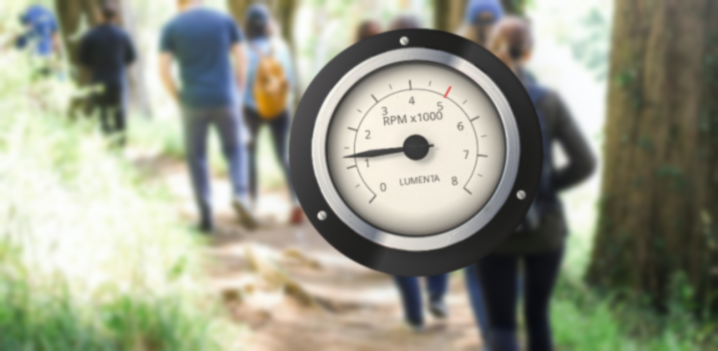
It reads **1250** rpm
